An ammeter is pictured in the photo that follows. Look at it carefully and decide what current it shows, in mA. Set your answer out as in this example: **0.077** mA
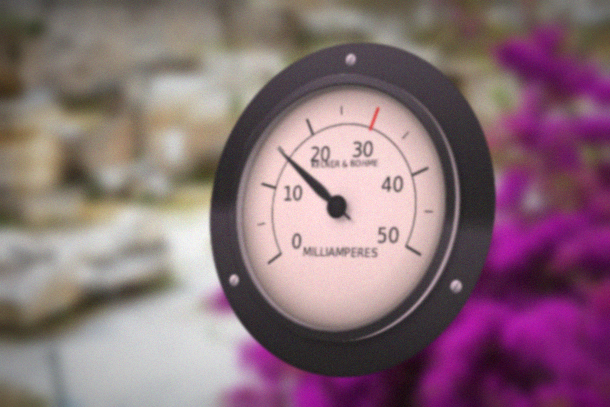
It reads **15** mA
